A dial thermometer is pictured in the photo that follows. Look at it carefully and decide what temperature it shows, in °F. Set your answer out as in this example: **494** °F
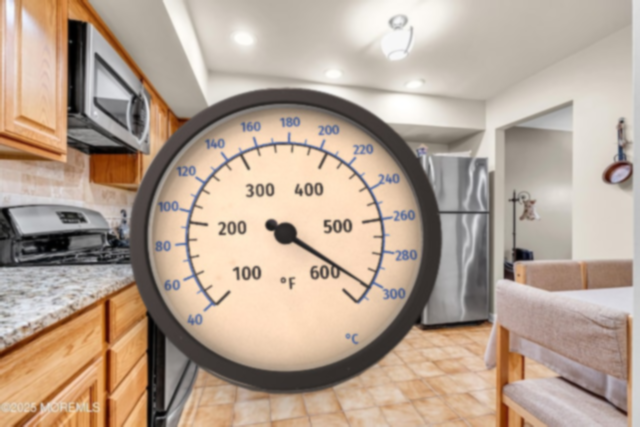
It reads **580** °F
